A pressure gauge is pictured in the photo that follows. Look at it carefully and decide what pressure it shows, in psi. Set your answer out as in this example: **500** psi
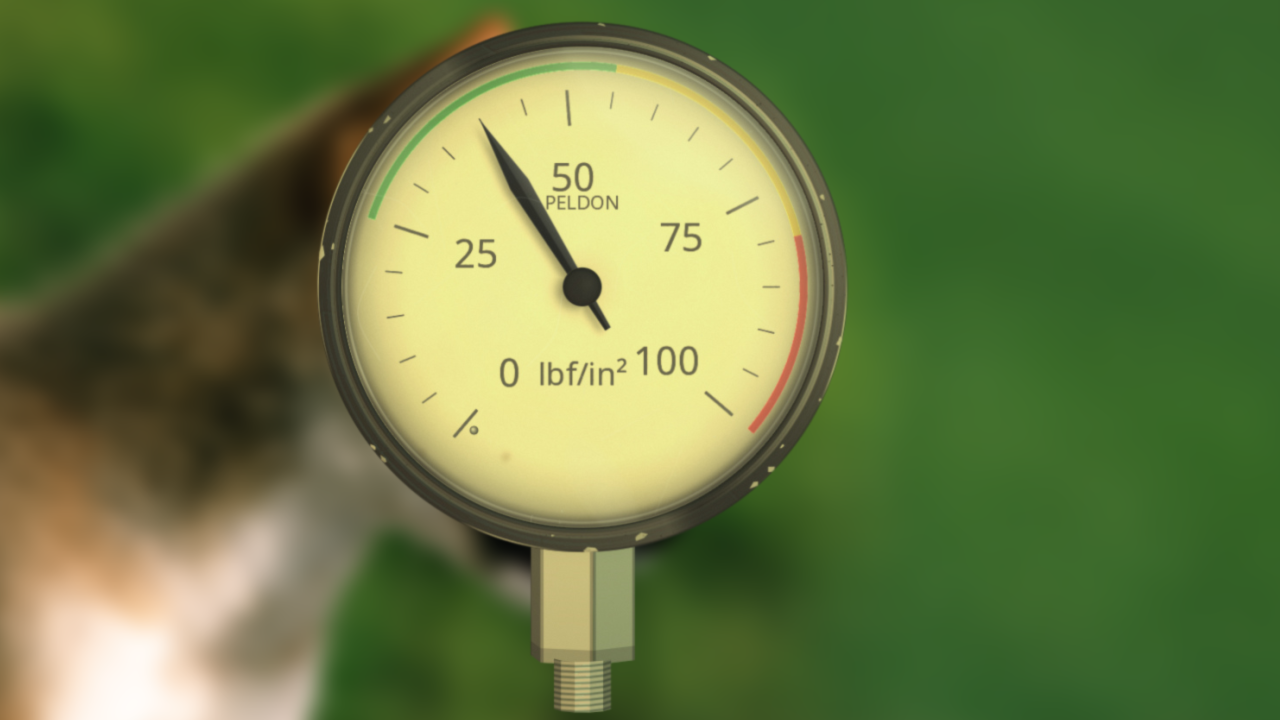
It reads **40** psi
